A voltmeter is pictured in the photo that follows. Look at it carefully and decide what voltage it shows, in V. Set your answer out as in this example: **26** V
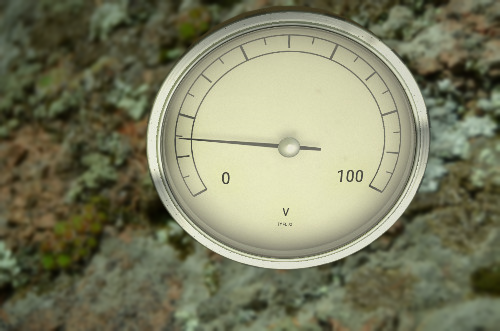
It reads **15** V
